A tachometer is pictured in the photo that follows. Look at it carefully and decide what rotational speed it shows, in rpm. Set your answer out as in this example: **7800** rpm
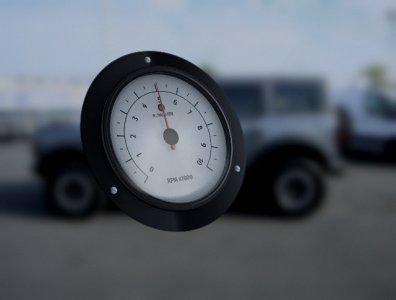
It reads **5000** rpm
